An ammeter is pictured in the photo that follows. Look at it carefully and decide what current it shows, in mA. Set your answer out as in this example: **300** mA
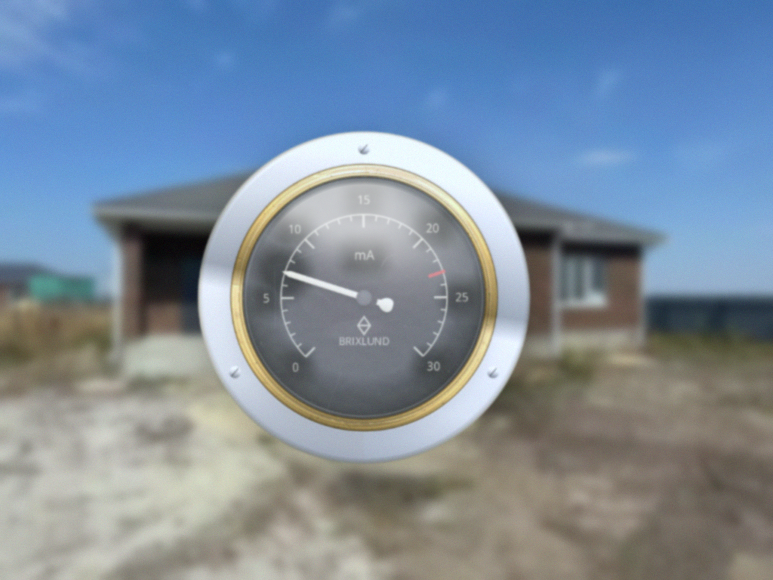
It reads **7** mA
